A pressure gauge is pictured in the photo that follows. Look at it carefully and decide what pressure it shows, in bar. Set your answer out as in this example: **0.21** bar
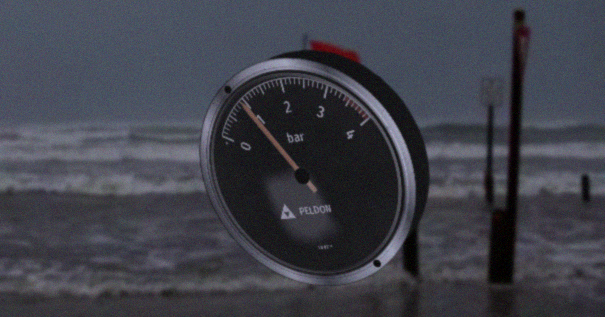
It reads **1** bar
